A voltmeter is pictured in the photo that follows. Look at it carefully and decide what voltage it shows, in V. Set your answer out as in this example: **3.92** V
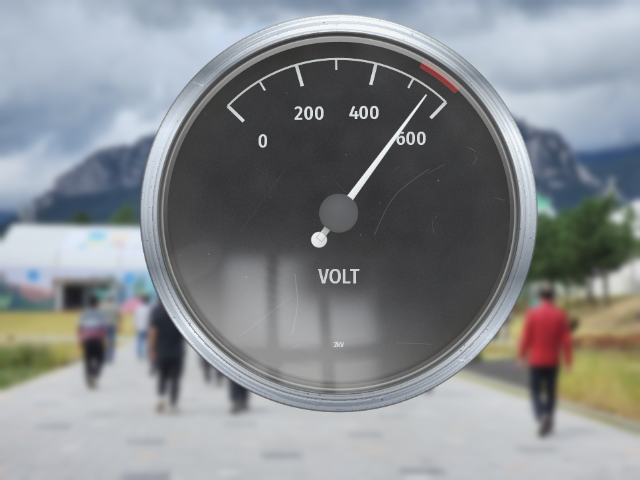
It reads **550** V
